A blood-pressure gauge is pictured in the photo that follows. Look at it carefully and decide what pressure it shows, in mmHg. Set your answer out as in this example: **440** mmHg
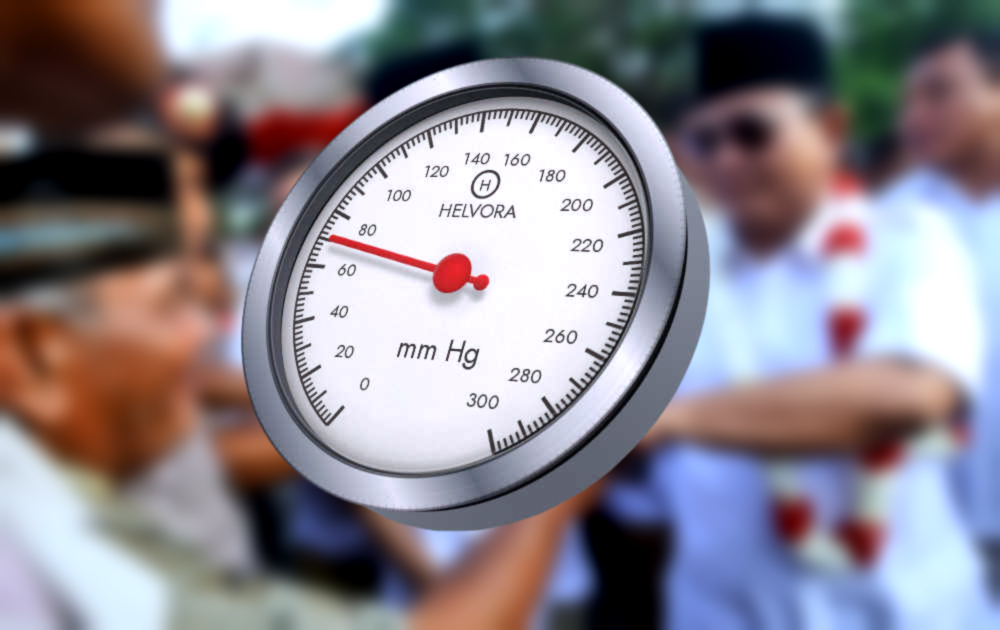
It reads **70** mmHg
